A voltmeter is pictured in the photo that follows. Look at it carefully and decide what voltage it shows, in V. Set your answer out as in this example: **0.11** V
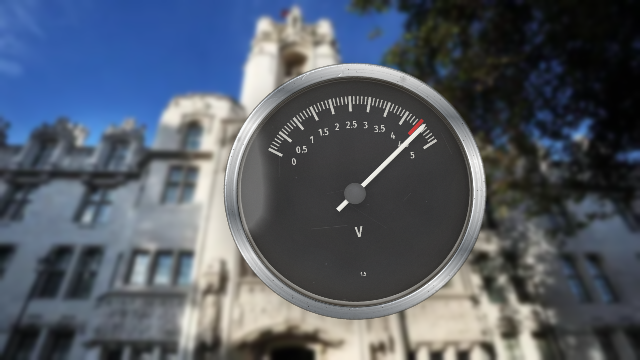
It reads **4.5** V
